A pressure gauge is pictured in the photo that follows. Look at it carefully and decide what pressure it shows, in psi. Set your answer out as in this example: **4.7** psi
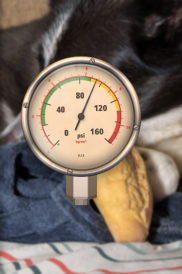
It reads **95** psi
